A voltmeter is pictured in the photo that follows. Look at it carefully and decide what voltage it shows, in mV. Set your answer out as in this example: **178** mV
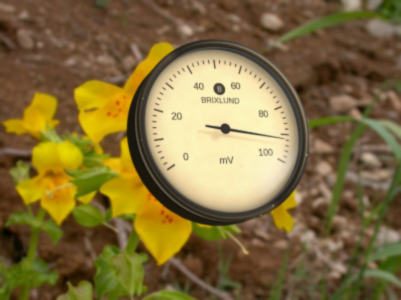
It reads **92** mV
